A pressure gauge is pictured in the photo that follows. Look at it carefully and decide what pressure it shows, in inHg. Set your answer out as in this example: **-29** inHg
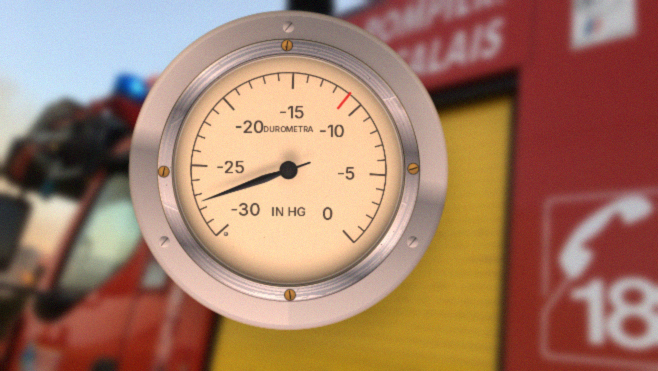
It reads **-27.5** inHg
